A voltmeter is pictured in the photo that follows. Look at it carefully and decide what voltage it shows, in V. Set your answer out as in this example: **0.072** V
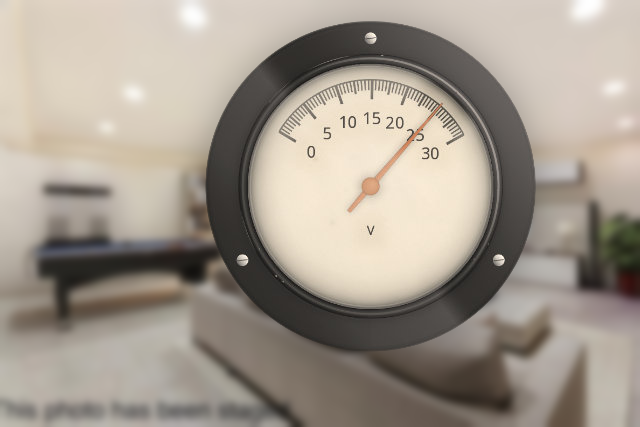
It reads **25** V
